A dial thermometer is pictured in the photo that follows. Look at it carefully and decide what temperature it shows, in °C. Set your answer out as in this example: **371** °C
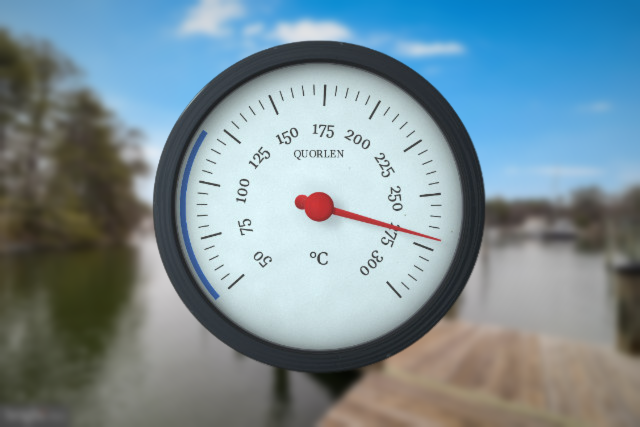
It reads **270** °C
